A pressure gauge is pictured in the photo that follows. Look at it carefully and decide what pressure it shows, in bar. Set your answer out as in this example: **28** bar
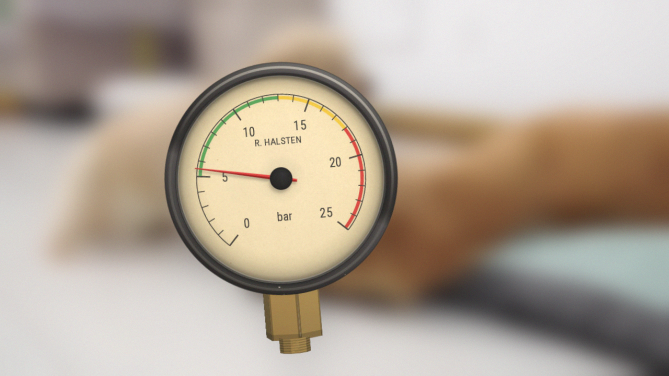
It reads **5.5** bar
